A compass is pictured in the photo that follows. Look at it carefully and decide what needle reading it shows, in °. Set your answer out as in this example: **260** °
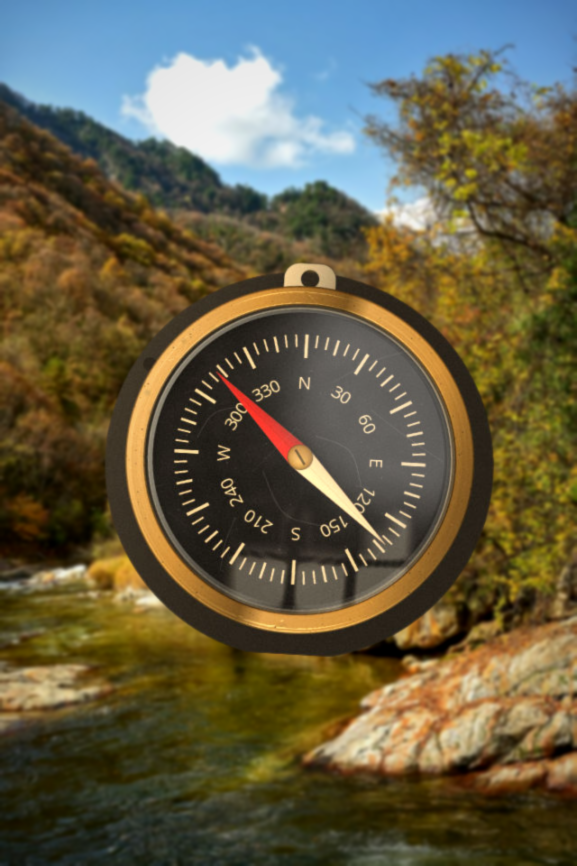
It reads **312.5** °
